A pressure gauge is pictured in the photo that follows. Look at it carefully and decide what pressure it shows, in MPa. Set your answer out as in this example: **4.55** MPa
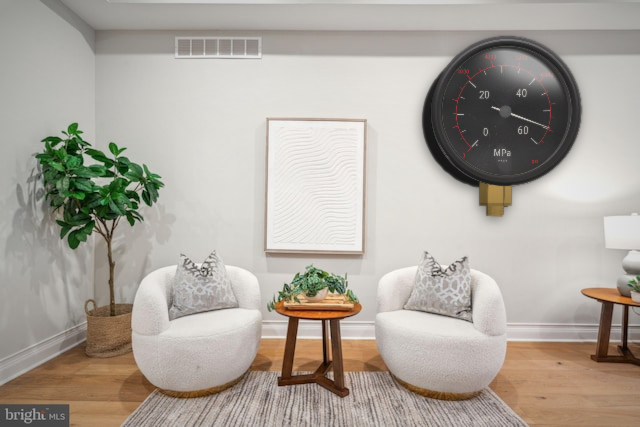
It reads **55** MPa
